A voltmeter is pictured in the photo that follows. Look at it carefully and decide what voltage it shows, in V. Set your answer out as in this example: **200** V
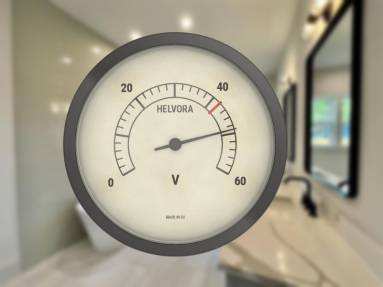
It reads **49** V
